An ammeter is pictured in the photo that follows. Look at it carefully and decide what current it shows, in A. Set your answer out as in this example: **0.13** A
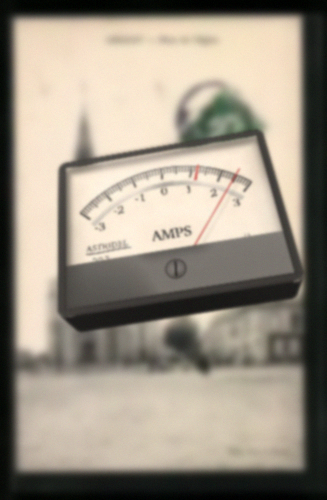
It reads **2.5** A
